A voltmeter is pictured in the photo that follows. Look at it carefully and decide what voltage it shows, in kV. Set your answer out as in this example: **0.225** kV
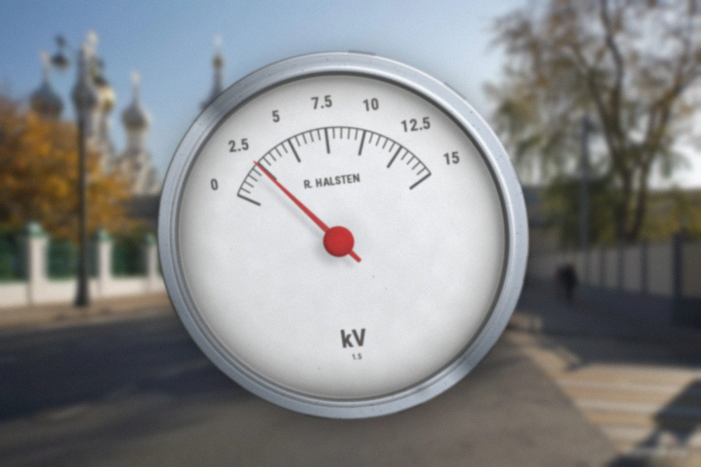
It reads **2.5** kV
